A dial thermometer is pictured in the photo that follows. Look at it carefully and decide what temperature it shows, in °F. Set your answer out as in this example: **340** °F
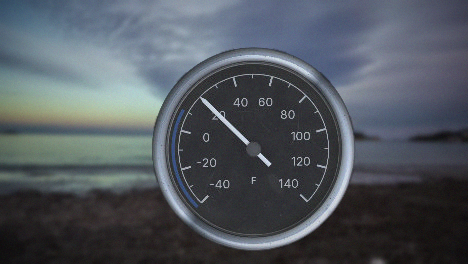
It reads **20** °F
